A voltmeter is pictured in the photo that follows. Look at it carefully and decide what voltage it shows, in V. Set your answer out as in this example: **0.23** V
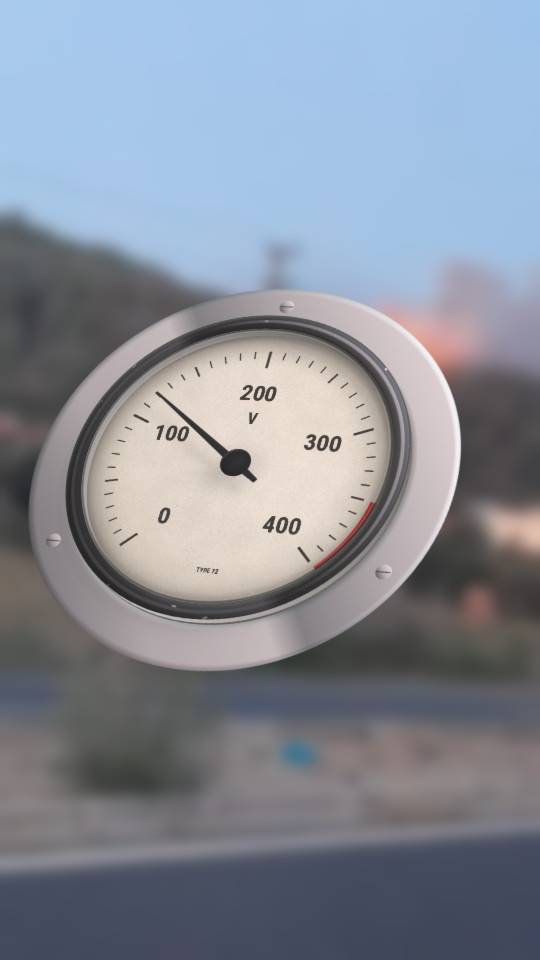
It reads **120** V
